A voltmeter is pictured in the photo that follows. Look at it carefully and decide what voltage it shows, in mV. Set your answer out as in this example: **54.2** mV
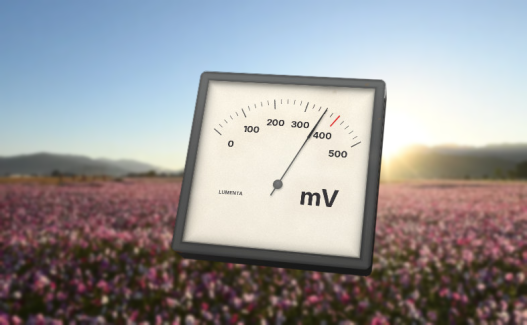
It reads **360** mV
